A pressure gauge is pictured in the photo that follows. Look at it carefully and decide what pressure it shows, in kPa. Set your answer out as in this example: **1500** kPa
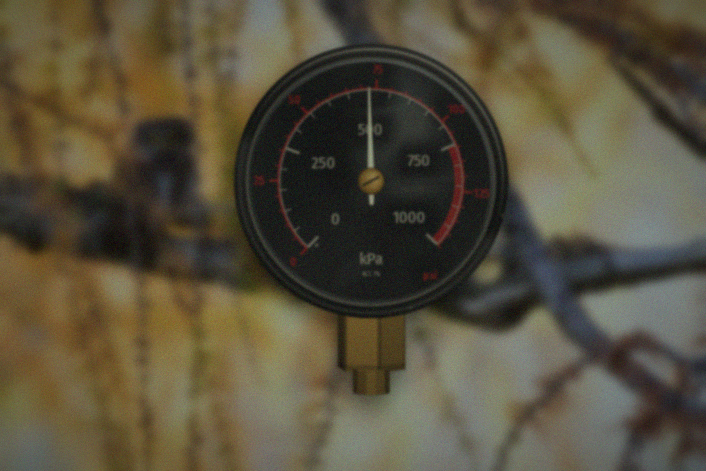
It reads **500** kPa
